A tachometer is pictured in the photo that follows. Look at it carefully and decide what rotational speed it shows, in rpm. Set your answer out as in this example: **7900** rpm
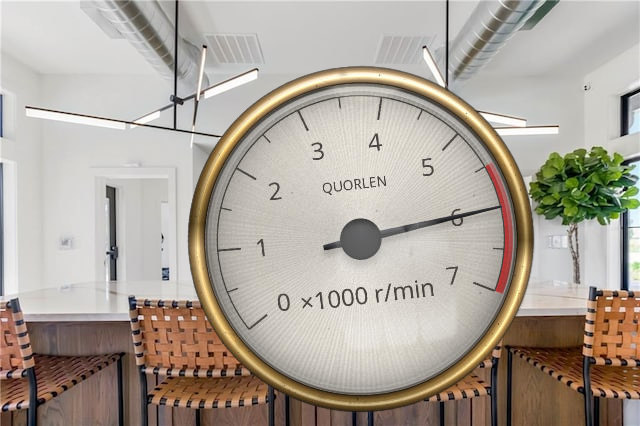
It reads **6000** rpm
